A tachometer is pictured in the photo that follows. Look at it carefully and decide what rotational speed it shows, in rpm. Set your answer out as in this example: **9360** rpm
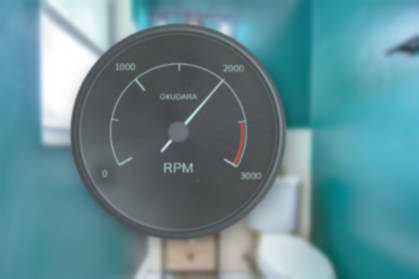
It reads **2000** rpm
